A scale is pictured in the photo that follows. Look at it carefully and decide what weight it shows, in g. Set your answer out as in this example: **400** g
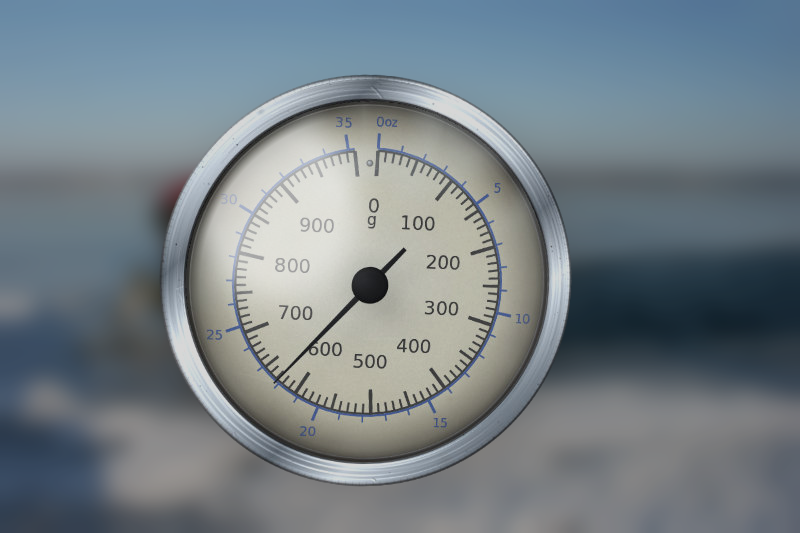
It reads **630** g
